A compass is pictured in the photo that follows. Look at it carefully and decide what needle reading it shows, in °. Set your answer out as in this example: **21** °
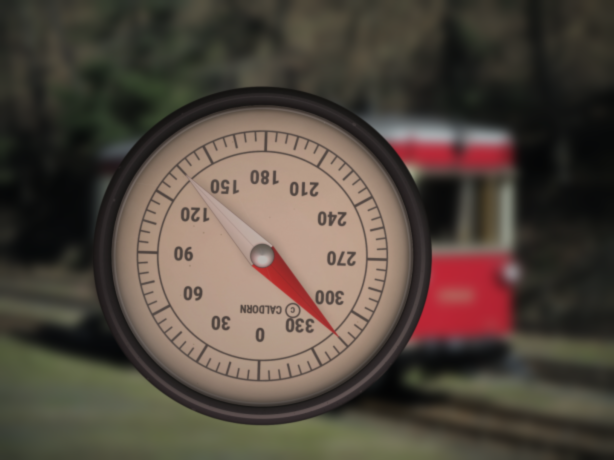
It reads **315** °
